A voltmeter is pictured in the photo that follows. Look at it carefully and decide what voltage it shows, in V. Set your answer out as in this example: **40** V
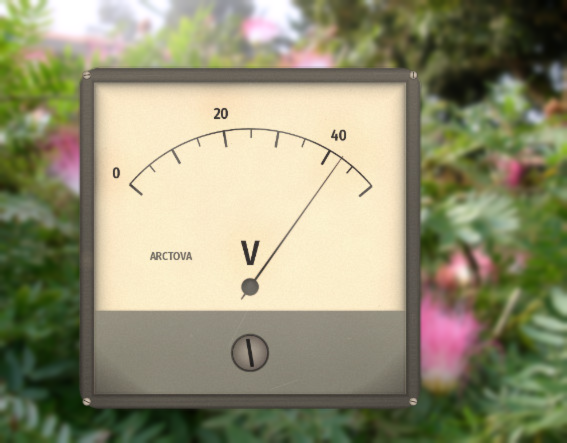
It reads **42.5** V
